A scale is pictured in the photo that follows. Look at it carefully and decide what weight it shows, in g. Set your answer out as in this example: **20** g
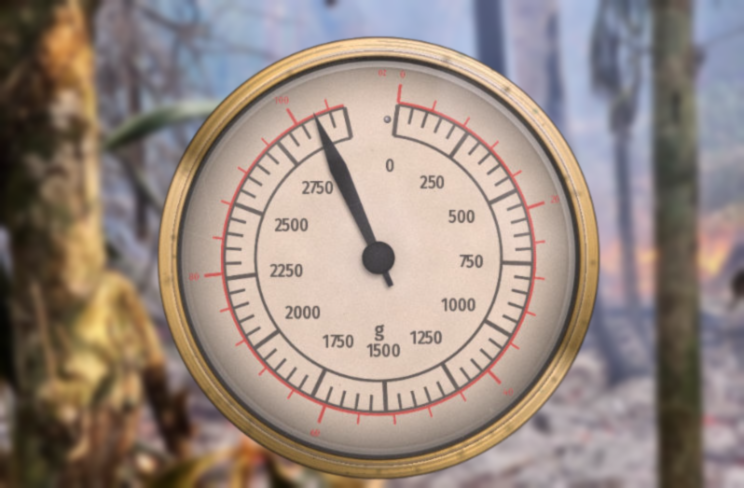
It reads **2900** g
